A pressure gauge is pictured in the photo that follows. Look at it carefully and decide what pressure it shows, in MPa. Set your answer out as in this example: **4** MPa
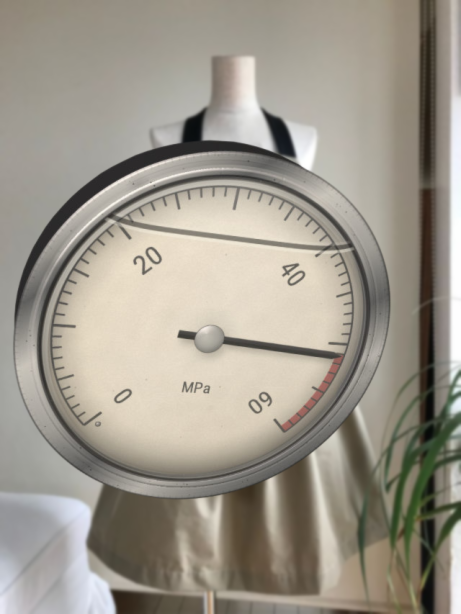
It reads **51** MPa
